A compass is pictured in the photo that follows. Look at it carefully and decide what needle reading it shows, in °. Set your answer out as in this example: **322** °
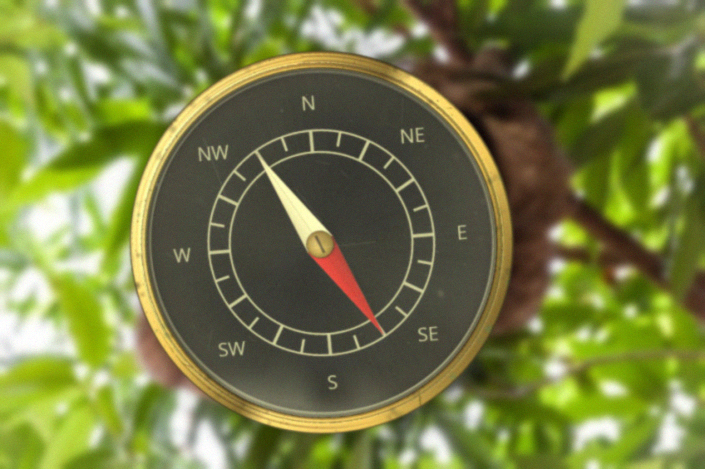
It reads **150** °
